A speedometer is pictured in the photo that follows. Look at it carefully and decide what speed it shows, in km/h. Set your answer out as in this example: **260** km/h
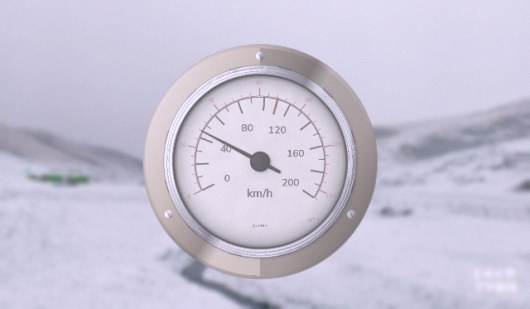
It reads **45** km/h
